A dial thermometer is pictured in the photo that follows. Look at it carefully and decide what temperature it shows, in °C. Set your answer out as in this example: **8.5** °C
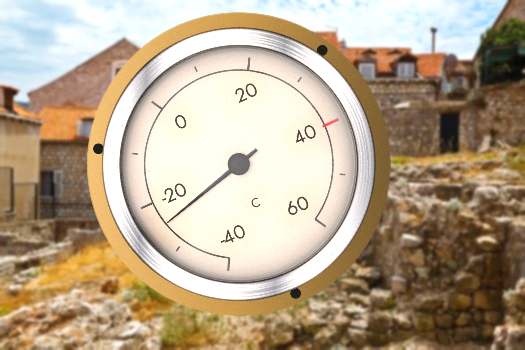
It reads **-25** °C
